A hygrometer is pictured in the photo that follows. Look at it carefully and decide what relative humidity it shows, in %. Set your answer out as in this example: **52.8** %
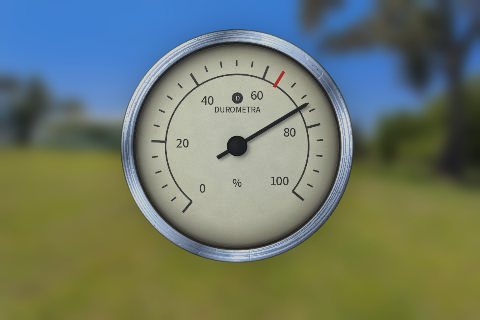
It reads **74** %
